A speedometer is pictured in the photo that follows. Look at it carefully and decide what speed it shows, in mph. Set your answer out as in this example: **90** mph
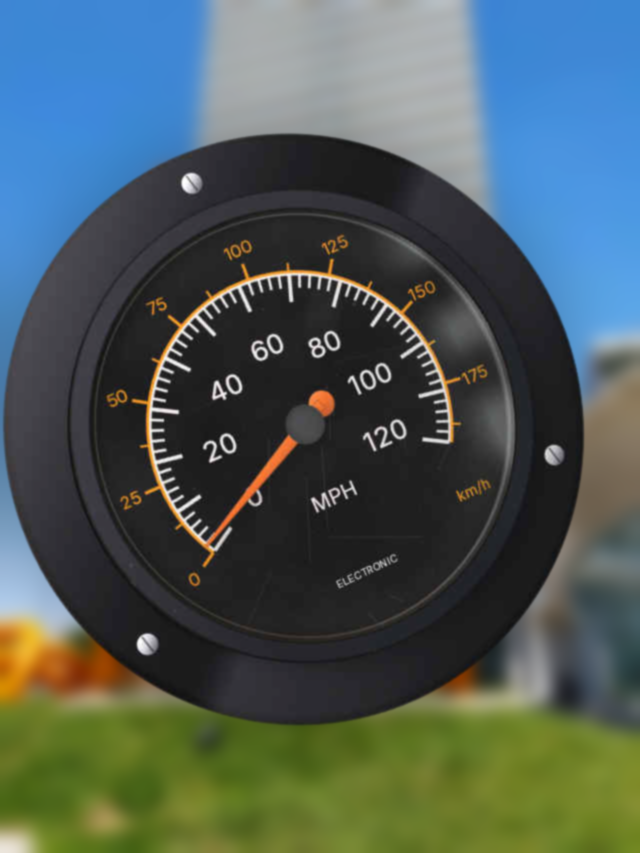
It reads **2** mph
